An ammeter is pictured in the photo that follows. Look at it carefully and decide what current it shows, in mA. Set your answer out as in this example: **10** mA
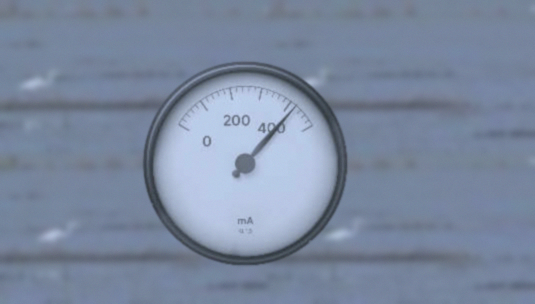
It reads **420** mA
